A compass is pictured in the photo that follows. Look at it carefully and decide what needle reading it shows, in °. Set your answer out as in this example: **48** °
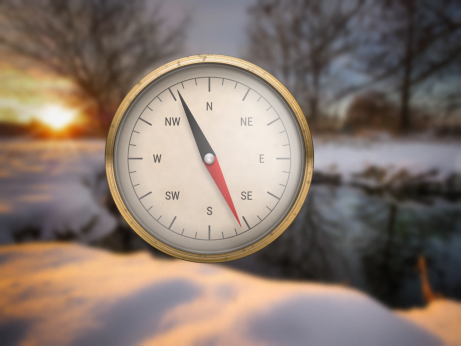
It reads **155** °
